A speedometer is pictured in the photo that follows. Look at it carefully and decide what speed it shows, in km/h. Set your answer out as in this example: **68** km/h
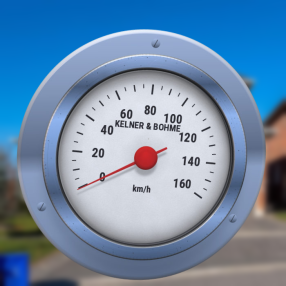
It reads **0** km/h
